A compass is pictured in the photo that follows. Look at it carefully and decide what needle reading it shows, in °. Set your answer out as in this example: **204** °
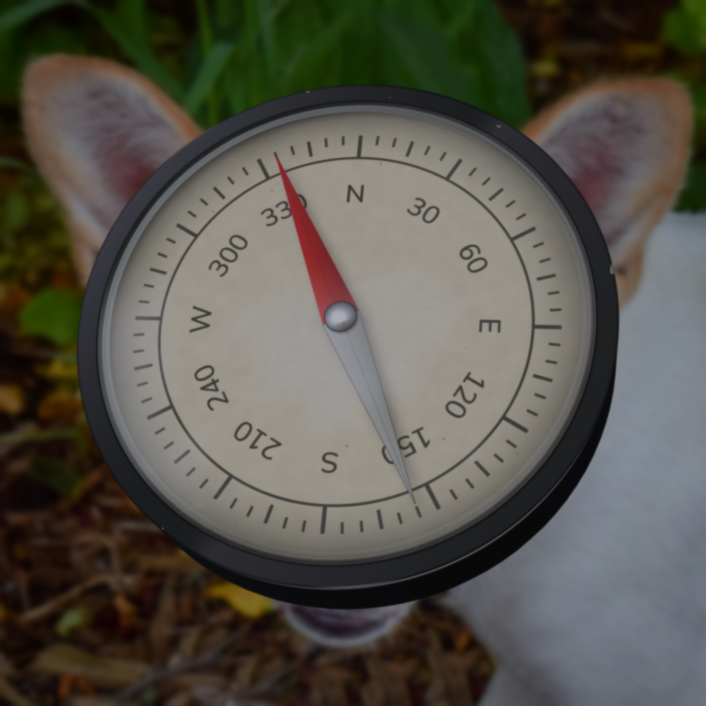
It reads **335** °
